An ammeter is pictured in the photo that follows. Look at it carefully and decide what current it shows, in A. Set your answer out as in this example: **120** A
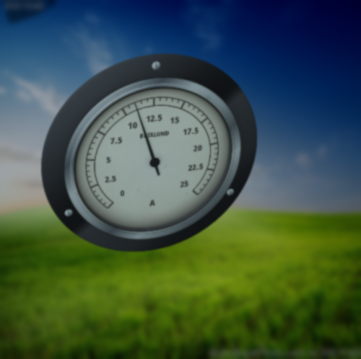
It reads **11** A
